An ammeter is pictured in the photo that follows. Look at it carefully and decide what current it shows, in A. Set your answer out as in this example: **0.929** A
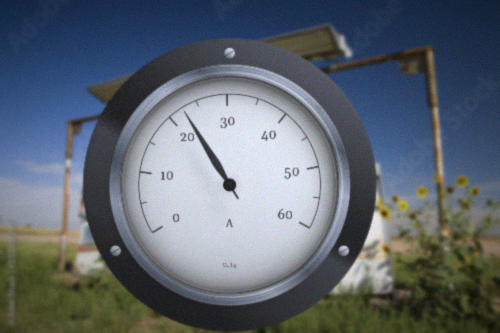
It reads **22.5** A
